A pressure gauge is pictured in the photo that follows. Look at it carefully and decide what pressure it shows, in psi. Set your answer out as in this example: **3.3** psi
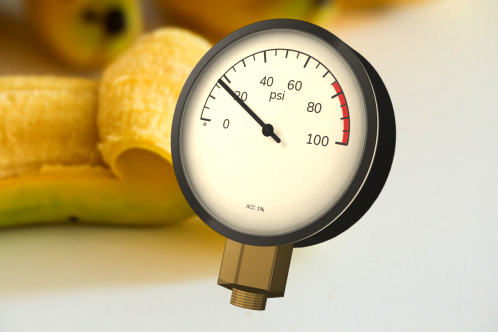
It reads **17.5** psi
